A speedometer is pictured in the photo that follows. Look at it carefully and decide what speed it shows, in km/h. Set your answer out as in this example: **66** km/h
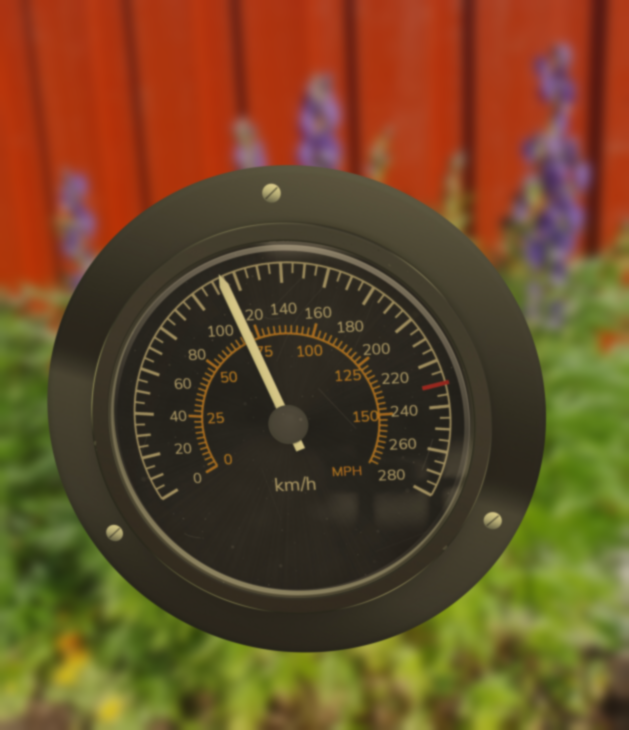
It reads **115** km/h
